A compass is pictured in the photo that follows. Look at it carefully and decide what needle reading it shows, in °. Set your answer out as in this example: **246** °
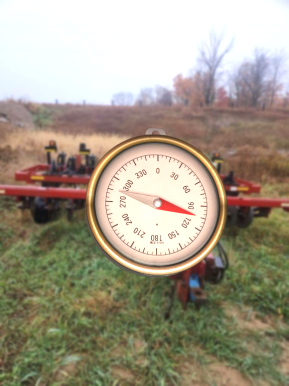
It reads **105** °
